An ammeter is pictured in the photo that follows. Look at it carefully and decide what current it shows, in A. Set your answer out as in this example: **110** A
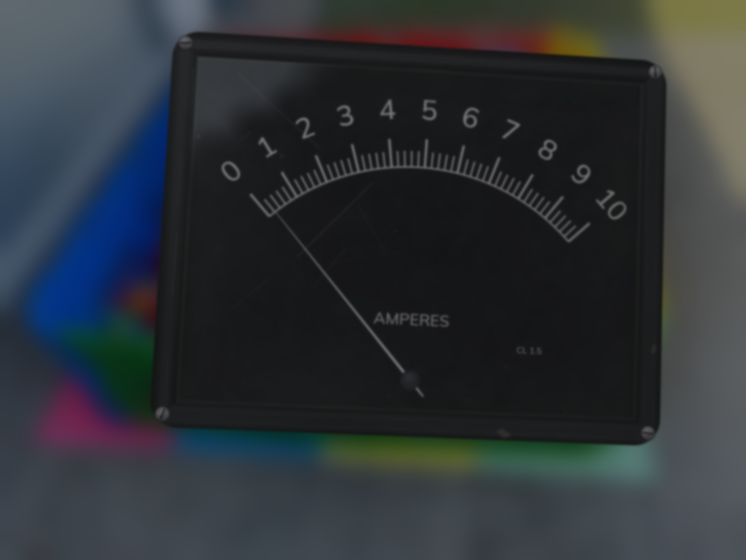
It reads **0.2** A
